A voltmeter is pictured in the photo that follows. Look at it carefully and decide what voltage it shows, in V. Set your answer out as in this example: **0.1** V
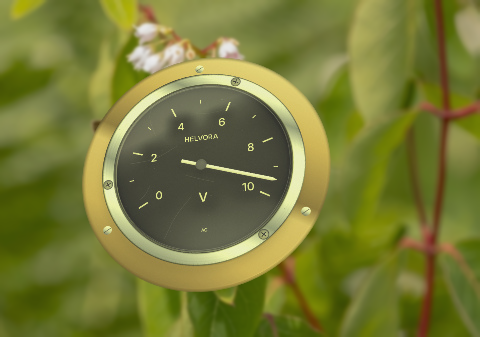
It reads **9.5** V
